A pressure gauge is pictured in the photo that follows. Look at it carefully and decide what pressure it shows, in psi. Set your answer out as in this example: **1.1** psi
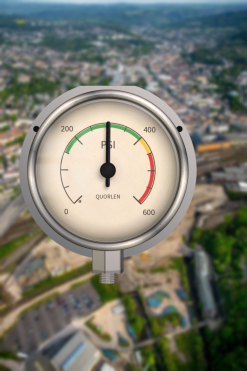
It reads **300** psi
